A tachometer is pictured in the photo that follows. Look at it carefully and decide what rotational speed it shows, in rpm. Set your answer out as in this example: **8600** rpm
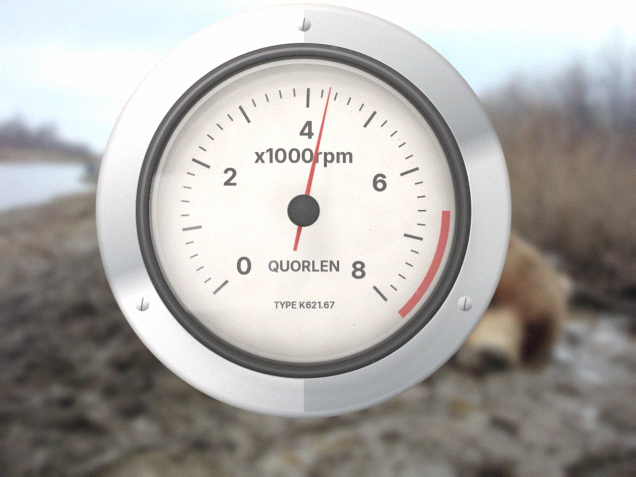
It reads **4300** rpm
